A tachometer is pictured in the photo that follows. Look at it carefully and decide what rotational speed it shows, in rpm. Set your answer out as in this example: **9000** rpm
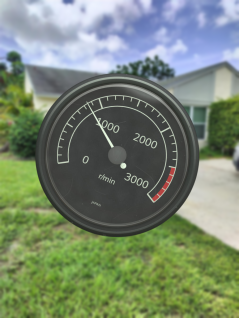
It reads **850** rpm
